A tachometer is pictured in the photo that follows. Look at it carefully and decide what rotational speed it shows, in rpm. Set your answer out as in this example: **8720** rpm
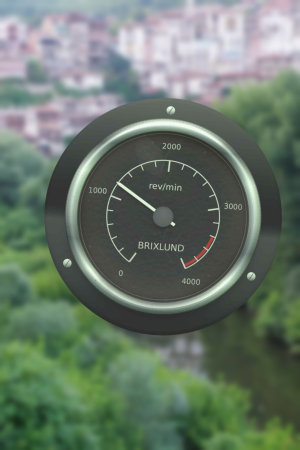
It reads **1200** rpm
